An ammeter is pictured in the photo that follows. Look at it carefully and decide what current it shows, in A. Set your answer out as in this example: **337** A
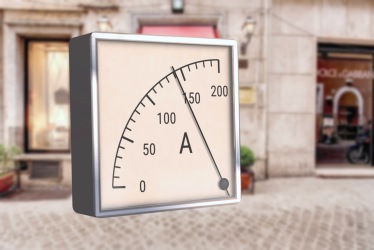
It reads **140** A
